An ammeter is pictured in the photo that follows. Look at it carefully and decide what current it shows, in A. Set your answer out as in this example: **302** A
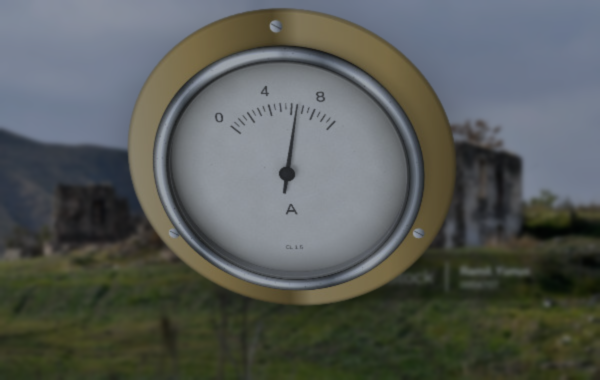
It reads **6.5** A
